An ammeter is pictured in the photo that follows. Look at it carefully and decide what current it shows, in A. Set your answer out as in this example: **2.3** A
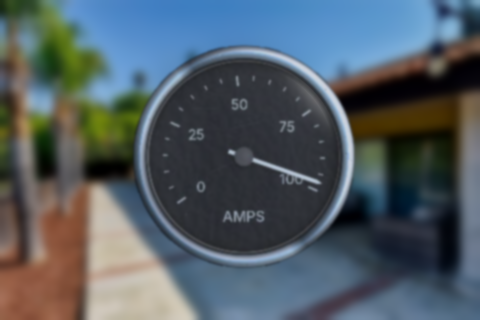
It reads **97.5** A
